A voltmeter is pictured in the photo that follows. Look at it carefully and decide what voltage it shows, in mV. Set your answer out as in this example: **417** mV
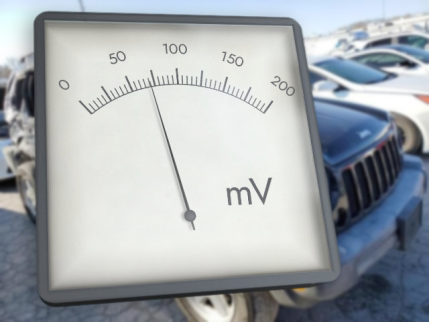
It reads **70** mV
